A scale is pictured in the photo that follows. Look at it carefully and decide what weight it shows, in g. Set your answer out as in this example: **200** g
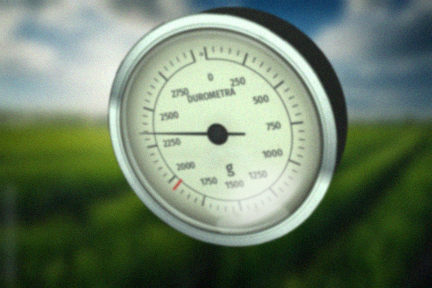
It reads **2350** g
